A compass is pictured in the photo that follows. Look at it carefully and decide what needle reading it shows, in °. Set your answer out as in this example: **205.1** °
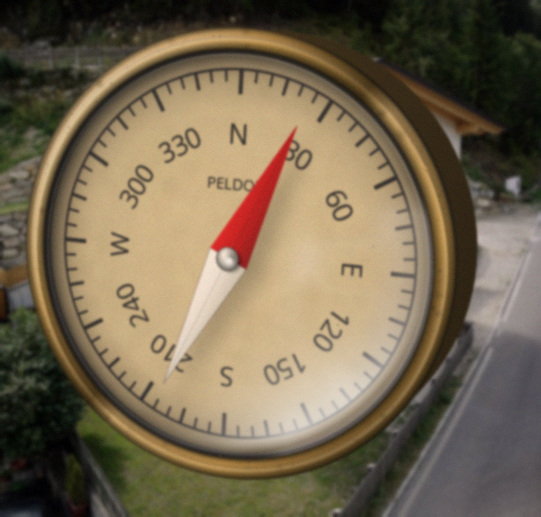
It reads **25** °
